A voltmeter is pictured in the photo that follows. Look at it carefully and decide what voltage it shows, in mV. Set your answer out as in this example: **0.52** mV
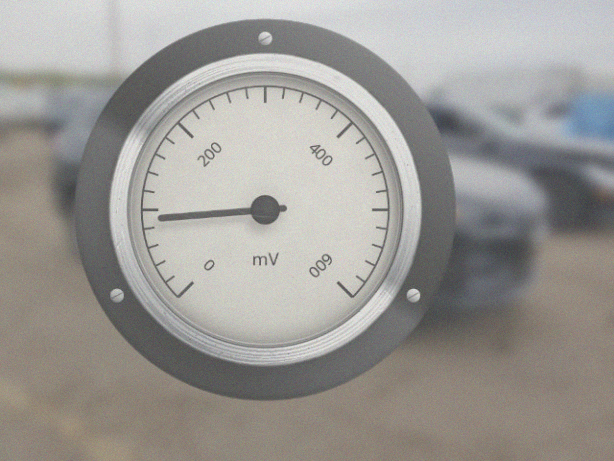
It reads **90** mV
